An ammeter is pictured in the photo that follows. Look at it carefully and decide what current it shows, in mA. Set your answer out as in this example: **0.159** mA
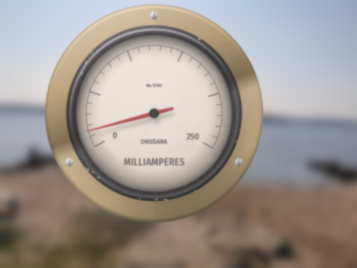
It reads **15** mA
